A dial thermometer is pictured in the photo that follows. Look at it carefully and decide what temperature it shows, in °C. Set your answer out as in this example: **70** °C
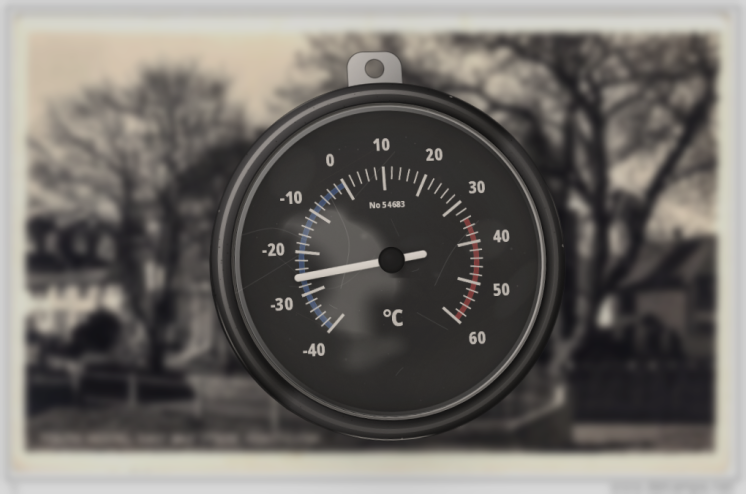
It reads **-26** °C
